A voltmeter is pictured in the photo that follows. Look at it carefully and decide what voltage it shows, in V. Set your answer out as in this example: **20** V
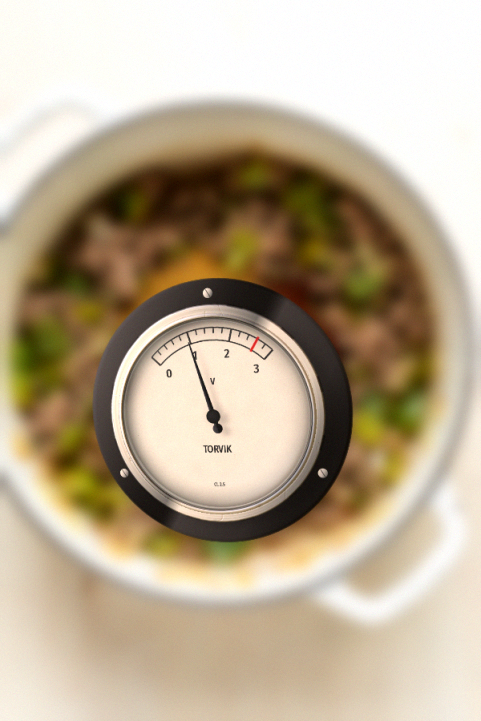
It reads **1** V
